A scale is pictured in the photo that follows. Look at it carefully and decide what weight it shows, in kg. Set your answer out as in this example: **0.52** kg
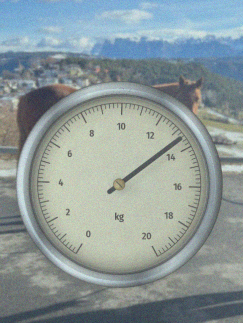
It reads **13.4** kg
